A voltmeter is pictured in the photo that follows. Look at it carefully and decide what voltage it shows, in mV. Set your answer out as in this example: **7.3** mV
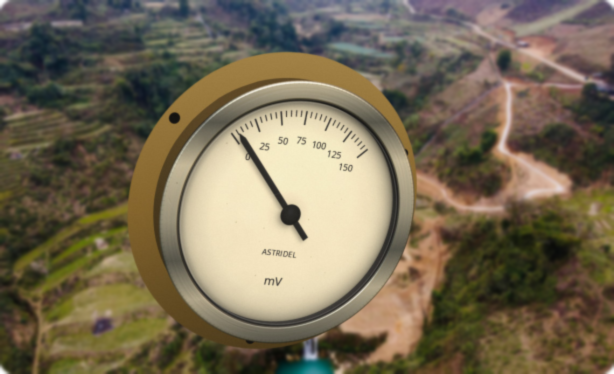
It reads **5** mV
